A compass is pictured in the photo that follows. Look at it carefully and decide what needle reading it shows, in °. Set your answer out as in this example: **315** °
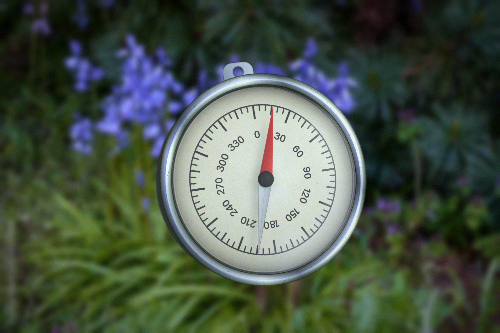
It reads **15** °
